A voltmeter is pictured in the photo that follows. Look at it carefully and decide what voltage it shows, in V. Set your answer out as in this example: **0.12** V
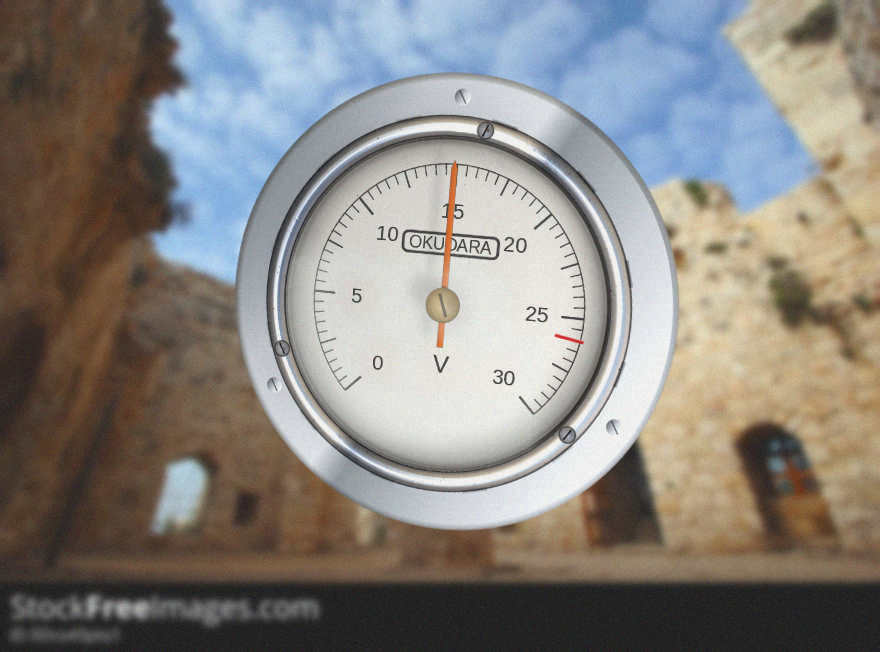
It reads **15** V
